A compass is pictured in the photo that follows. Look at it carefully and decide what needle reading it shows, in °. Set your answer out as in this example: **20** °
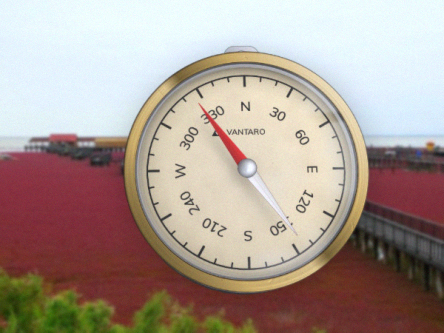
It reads **325** °
